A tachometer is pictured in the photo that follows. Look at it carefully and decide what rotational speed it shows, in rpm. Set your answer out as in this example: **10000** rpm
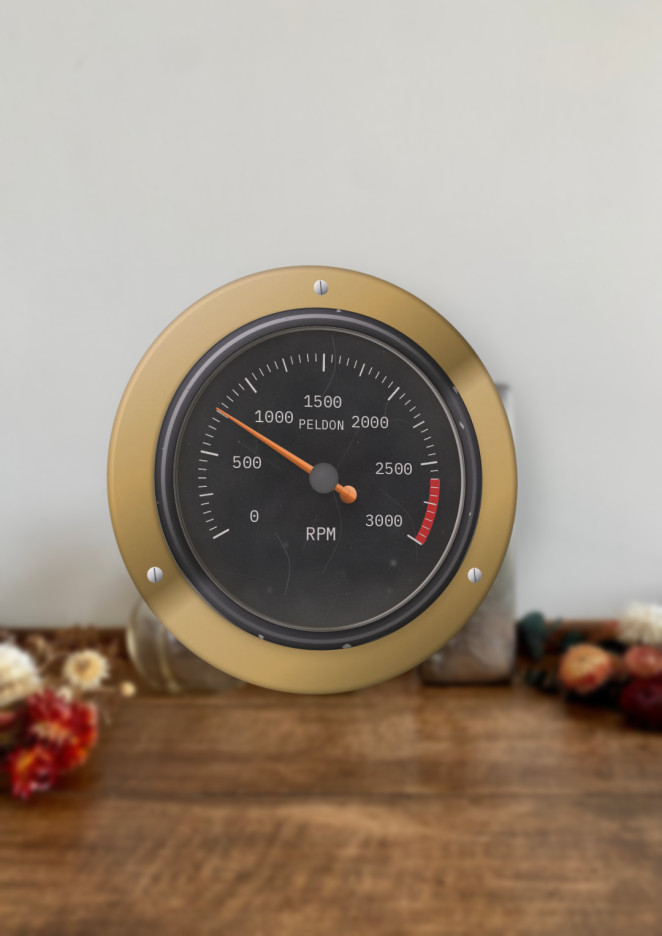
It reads **750** rpm
